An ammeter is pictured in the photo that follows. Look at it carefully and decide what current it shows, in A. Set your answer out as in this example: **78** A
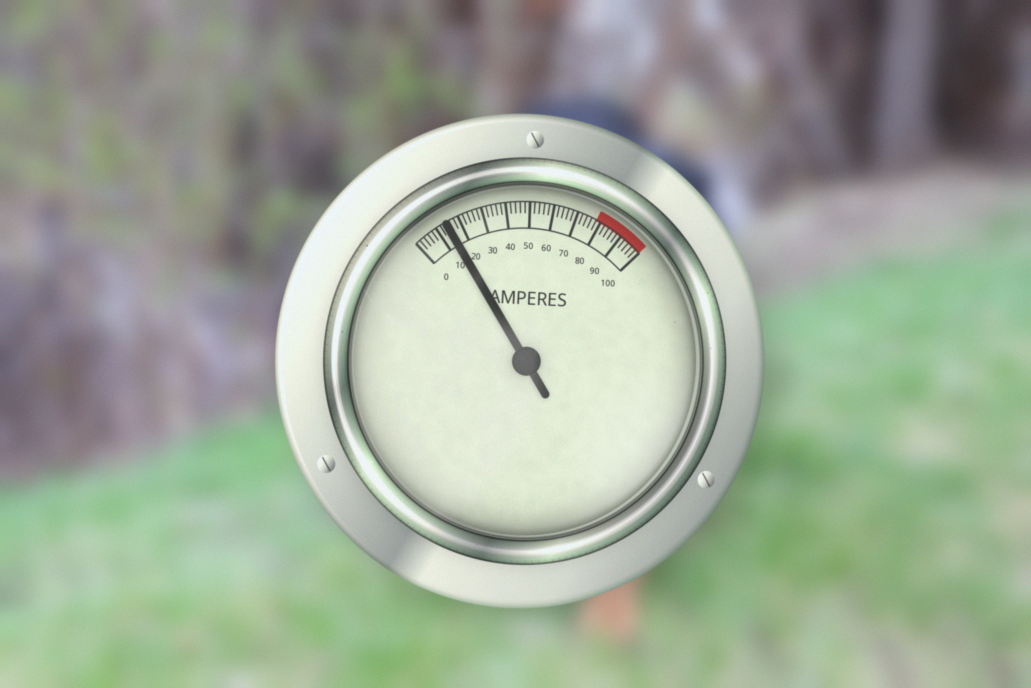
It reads **14** A
